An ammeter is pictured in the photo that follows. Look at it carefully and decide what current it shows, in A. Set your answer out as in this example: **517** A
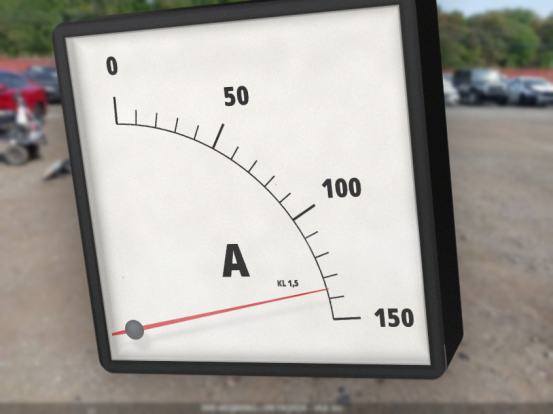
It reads **135** A
